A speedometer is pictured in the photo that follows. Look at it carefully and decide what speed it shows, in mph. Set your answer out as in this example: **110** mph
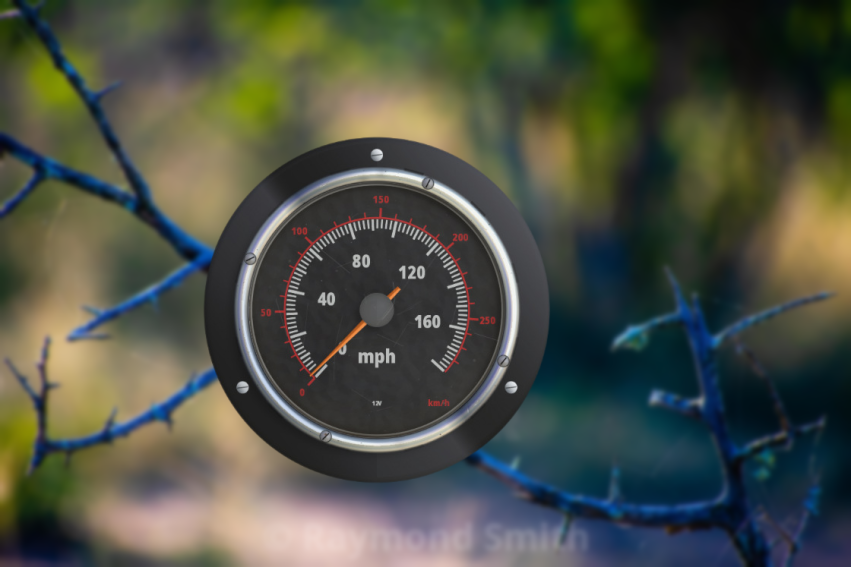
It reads **2** mph
